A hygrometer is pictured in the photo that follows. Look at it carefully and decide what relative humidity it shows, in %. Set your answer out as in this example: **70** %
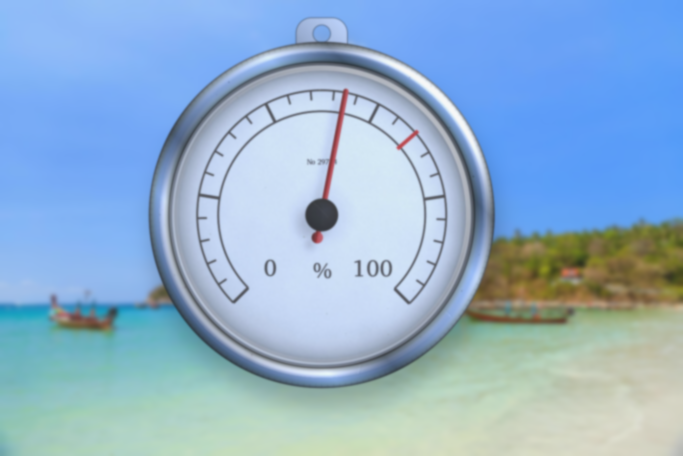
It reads **54** %
